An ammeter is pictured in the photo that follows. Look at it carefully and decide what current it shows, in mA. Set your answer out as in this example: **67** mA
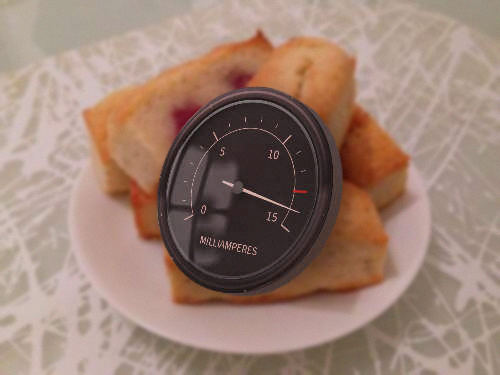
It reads **14** mA
